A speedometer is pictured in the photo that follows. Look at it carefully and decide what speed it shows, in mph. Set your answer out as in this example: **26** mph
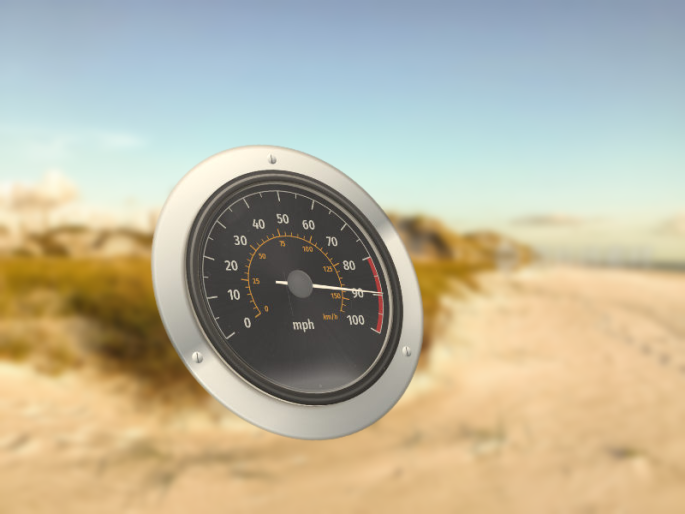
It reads **90** mph
